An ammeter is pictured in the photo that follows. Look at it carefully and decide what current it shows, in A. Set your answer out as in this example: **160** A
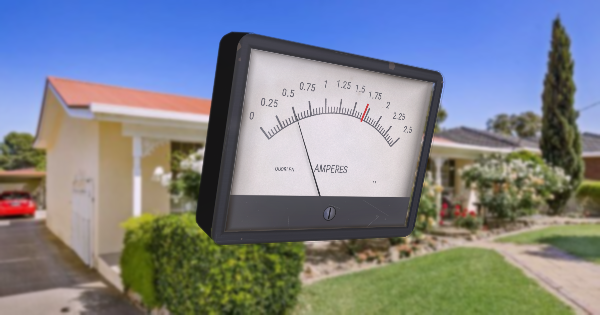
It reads **0.5** A
